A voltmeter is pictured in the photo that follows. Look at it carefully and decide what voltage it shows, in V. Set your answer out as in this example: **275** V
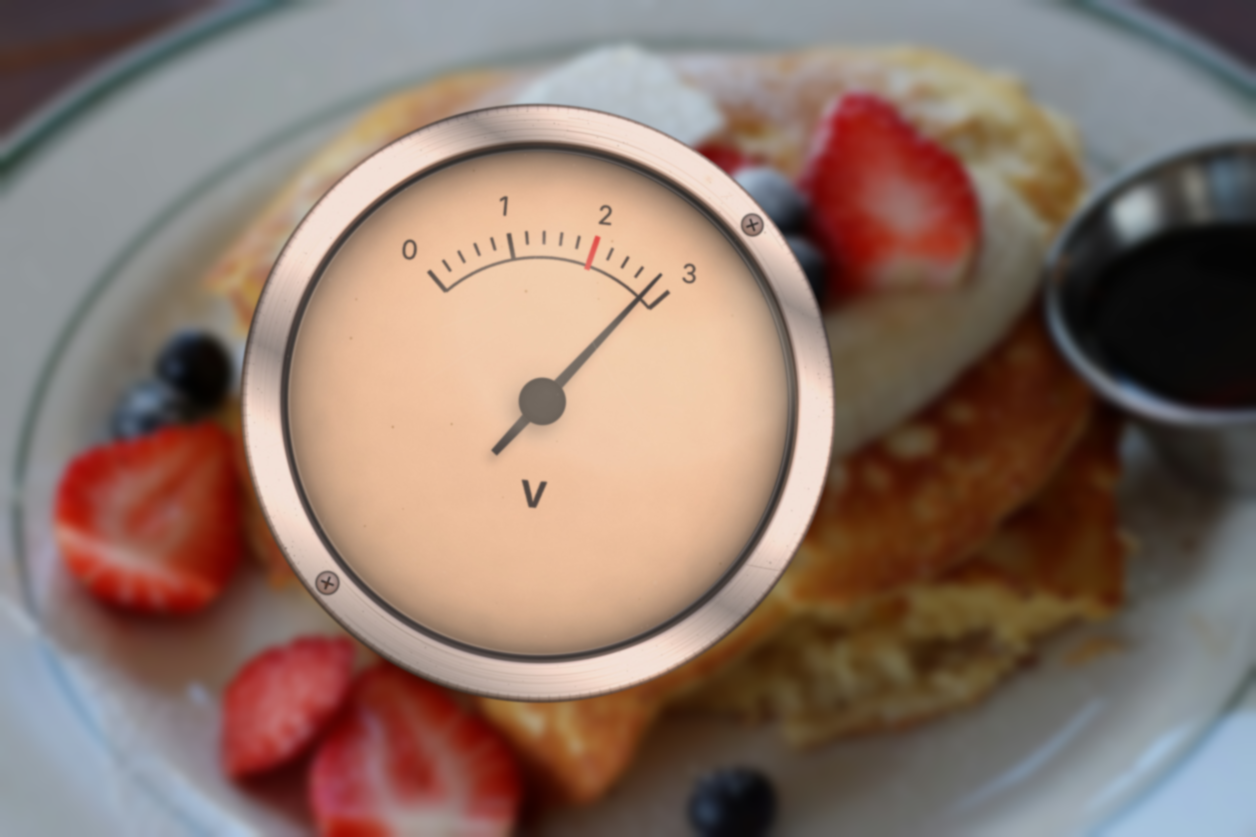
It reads **2.8** V
